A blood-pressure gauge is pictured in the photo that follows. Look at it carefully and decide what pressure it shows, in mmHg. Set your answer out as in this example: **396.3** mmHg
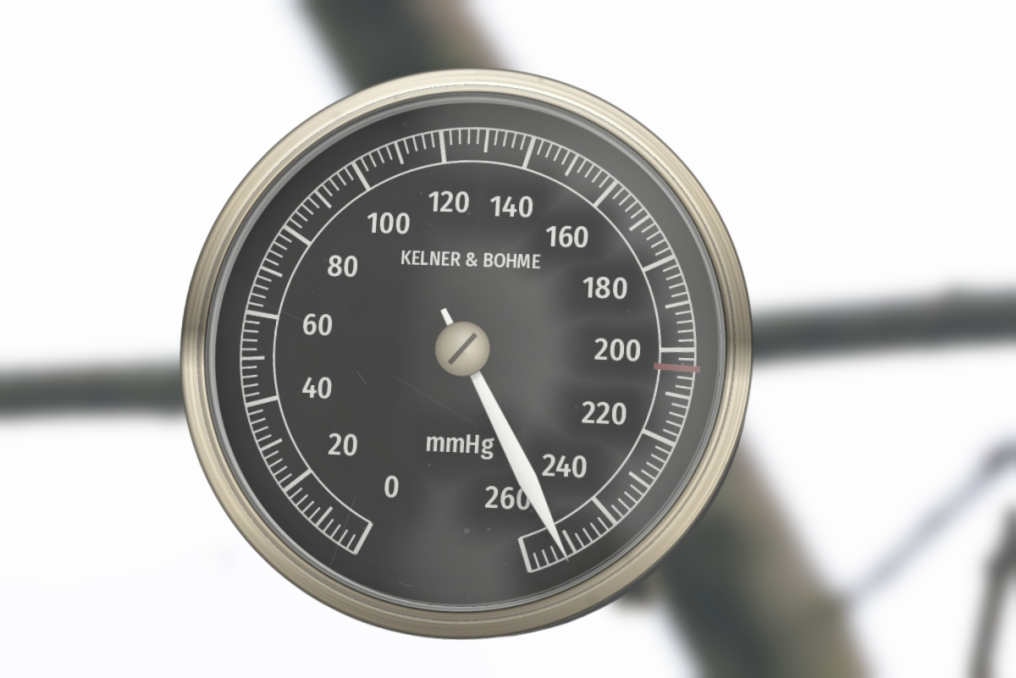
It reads **252** mmHg
